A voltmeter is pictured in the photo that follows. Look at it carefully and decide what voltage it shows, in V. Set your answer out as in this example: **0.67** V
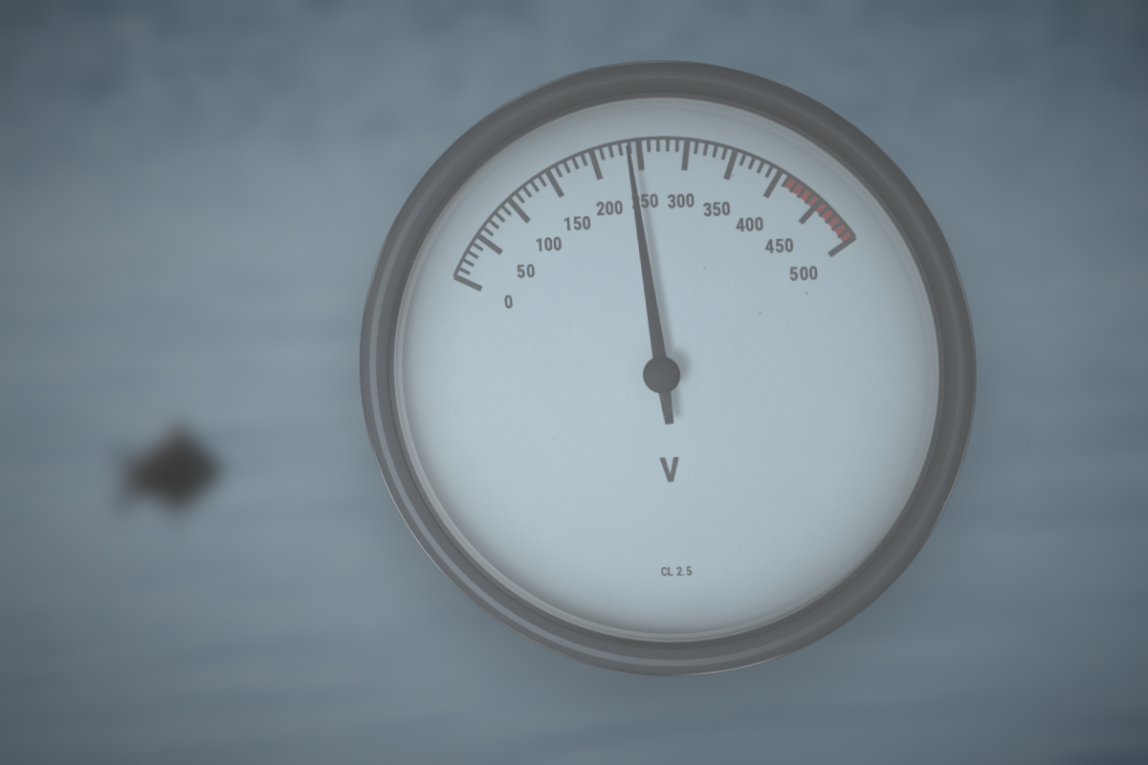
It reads **240** V
